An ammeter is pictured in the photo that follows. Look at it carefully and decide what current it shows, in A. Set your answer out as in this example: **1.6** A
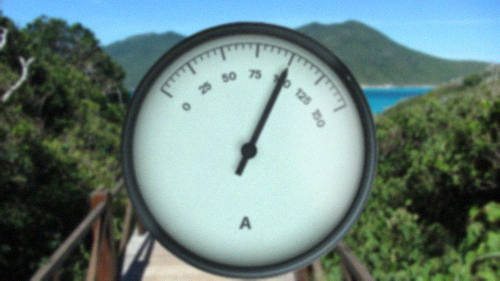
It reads **100** A
